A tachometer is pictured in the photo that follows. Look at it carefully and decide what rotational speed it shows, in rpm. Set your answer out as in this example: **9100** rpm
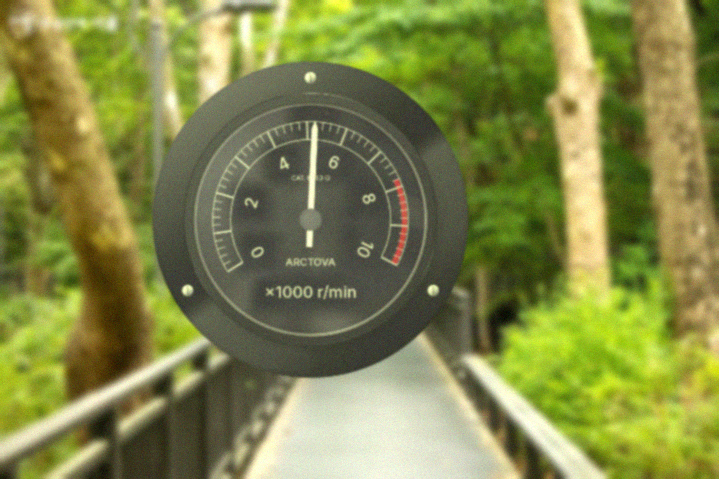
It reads **5200** rpm
